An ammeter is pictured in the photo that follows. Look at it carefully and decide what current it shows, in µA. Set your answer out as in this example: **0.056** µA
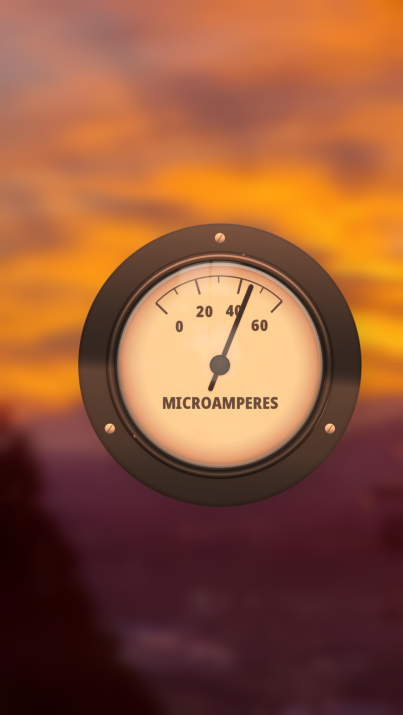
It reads **45** µA
